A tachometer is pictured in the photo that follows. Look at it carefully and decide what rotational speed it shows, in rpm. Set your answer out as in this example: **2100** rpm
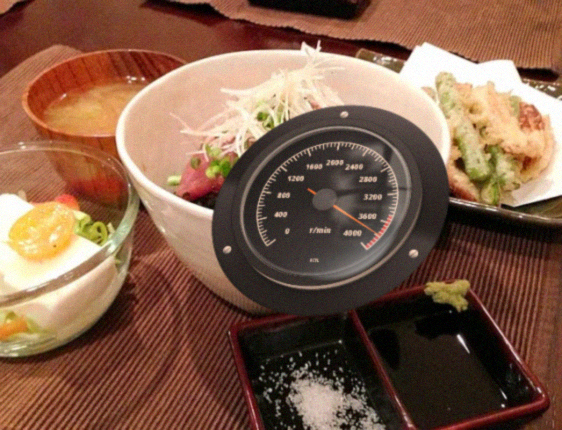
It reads **3800** rpm
